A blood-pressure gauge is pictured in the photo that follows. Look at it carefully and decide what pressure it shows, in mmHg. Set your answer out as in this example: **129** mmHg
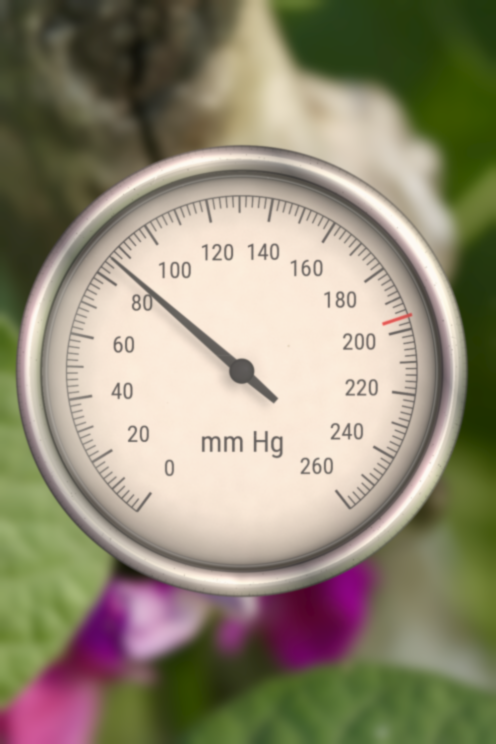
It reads **86** mmHg
